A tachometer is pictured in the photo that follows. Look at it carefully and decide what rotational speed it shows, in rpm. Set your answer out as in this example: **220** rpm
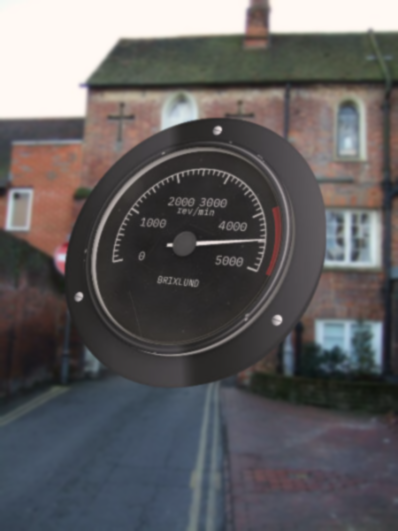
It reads **4500** rpm
